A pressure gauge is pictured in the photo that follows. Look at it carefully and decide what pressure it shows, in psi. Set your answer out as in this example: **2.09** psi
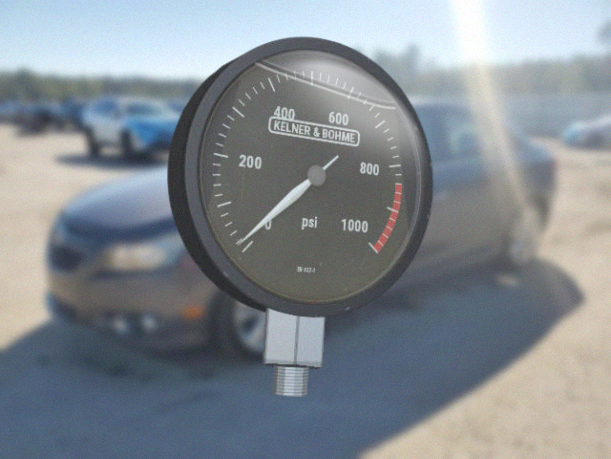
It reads **20** psi
